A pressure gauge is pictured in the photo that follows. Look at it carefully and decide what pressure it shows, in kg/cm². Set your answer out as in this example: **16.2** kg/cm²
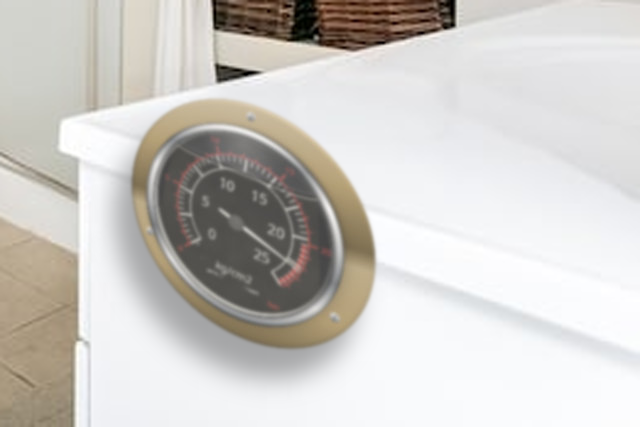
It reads **22.5** kg/cm²
